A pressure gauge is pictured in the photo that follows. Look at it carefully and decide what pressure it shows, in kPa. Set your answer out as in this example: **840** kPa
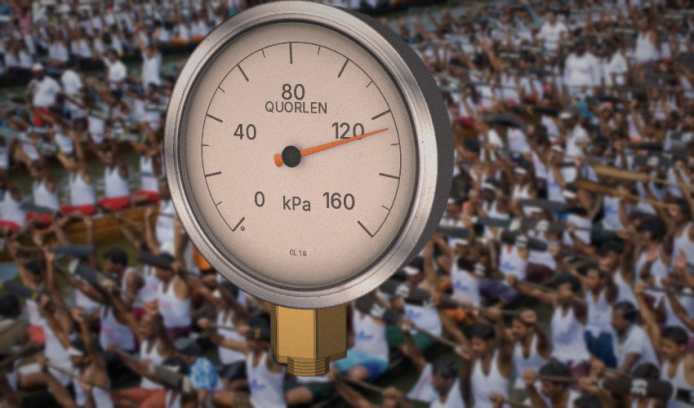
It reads **125** kPa
